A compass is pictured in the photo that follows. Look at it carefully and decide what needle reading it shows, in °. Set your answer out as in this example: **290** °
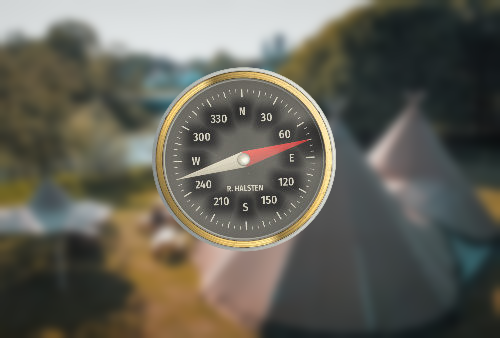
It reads **75** °
